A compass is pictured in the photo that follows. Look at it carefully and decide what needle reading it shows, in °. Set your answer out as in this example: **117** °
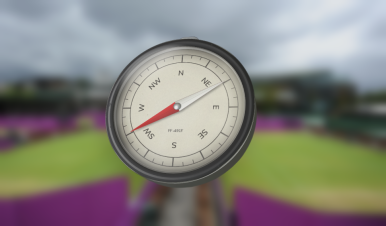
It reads **240** °
